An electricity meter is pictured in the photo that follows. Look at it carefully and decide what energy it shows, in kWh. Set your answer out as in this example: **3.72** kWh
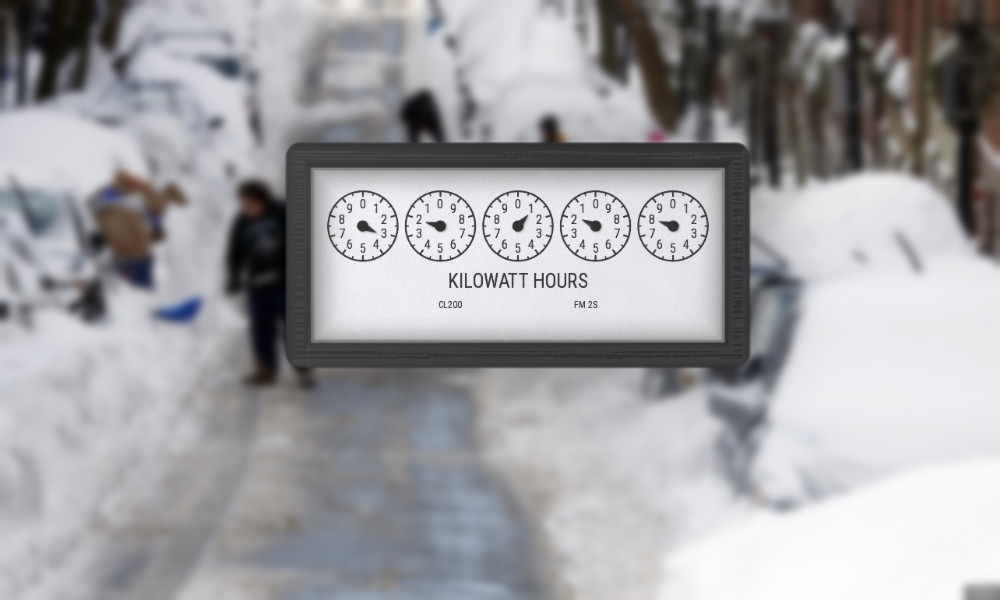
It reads **32118** kWh
